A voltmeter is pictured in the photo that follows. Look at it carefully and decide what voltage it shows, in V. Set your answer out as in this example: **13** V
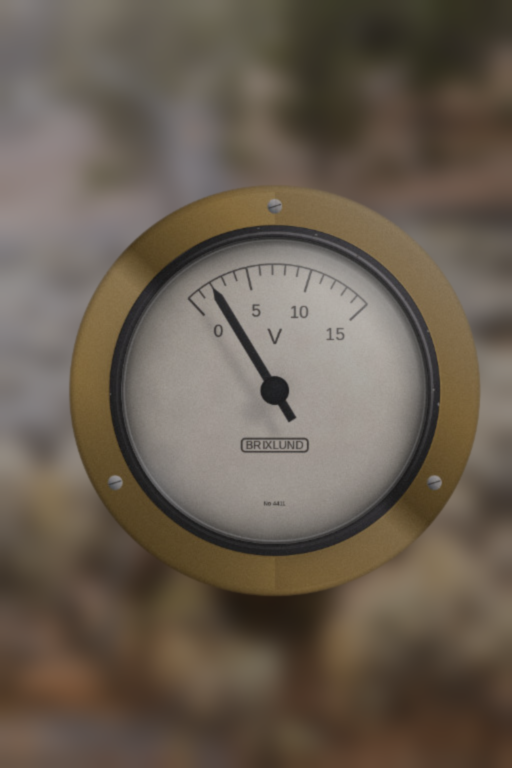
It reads **2** V
